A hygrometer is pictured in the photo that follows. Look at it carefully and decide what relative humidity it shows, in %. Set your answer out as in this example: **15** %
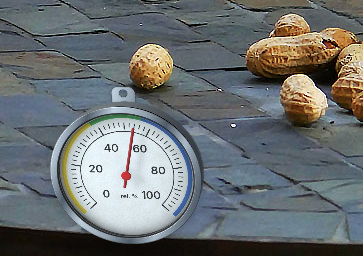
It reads **54** %
